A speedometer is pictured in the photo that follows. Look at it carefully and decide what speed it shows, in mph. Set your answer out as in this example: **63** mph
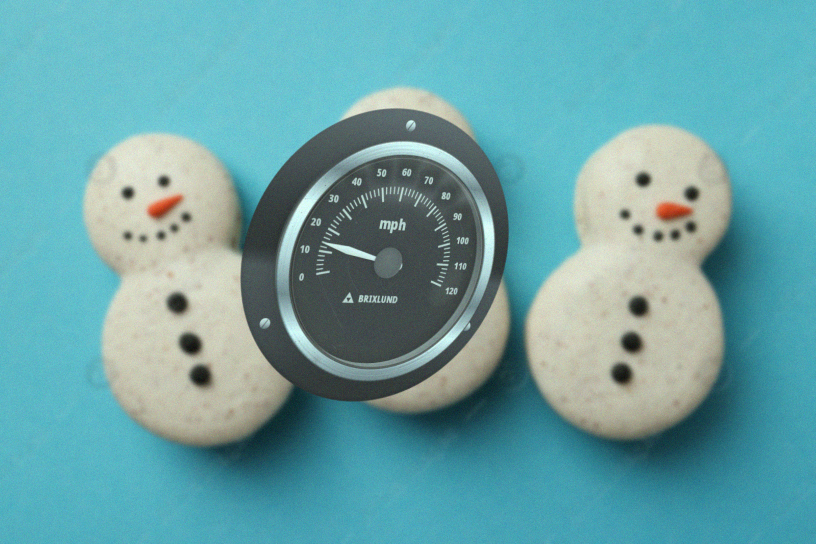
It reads **14** mph
